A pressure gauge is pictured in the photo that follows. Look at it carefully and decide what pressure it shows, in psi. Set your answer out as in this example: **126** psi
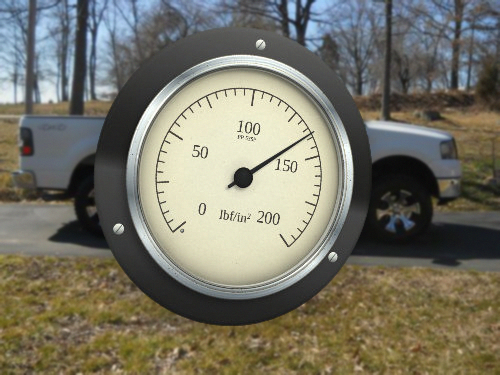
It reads **137.5** psi
